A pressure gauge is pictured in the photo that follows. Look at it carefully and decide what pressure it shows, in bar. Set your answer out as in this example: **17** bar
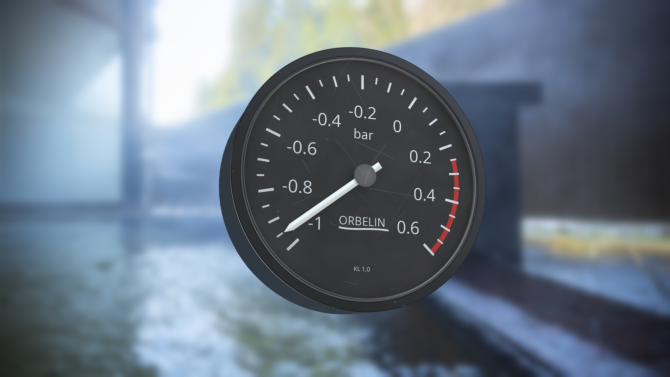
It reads **-0.95** bar
